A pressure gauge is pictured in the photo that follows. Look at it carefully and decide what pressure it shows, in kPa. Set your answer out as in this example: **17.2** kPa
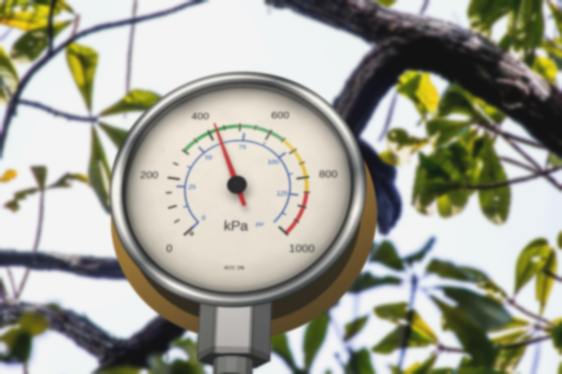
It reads **425** kPa
